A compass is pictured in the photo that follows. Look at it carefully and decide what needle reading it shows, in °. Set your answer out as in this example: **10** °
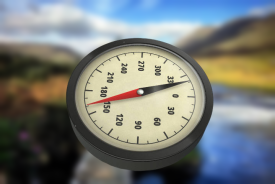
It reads **160** °
